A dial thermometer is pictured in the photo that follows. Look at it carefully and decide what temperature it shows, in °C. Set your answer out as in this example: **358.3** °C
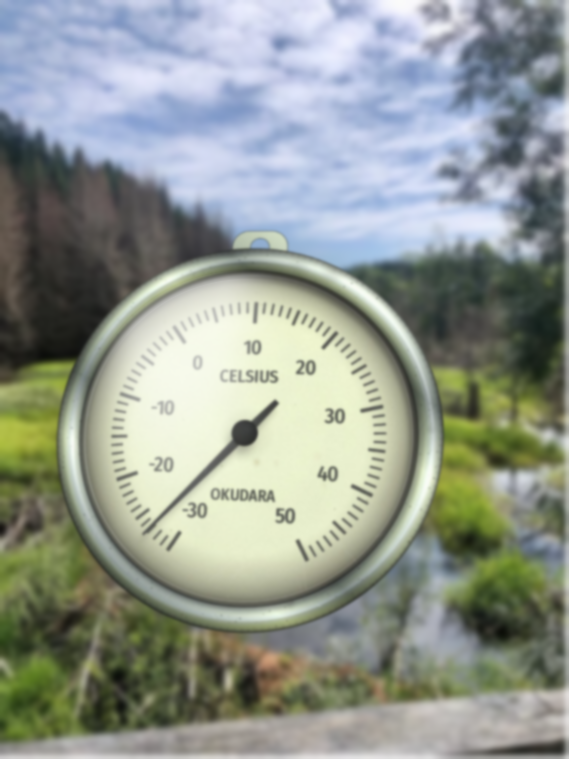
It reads **-27** °C
